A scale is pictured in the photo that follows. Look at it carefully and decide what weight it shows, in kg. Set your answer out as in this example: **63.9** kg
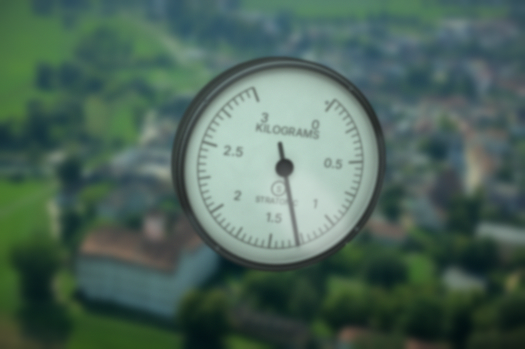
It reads **1.3** kg
